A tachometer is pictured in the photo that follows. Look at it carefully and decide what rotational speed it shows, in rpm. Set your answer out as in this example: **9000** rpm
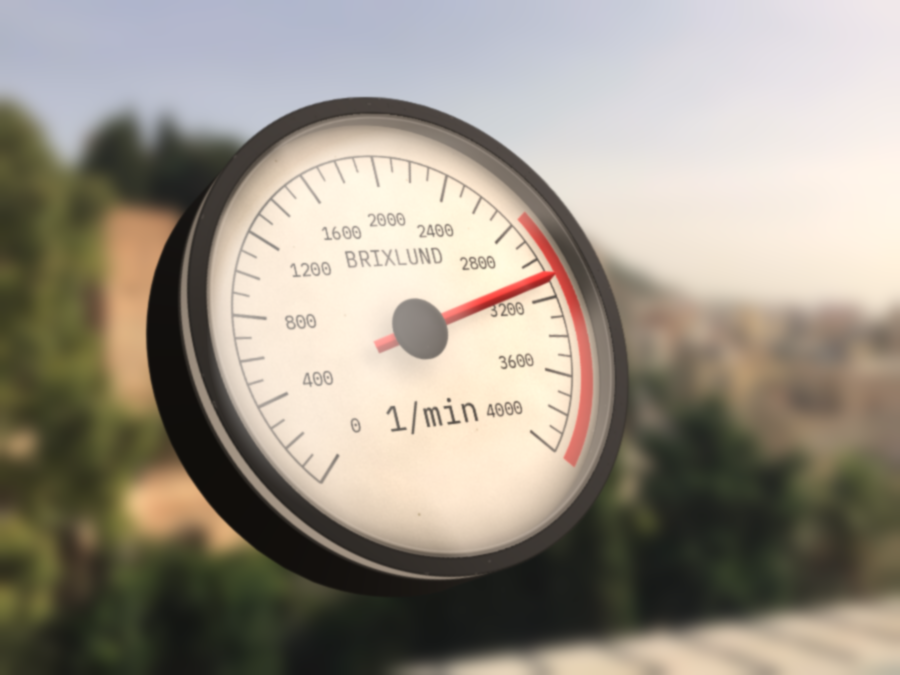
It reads **3100** rpm
